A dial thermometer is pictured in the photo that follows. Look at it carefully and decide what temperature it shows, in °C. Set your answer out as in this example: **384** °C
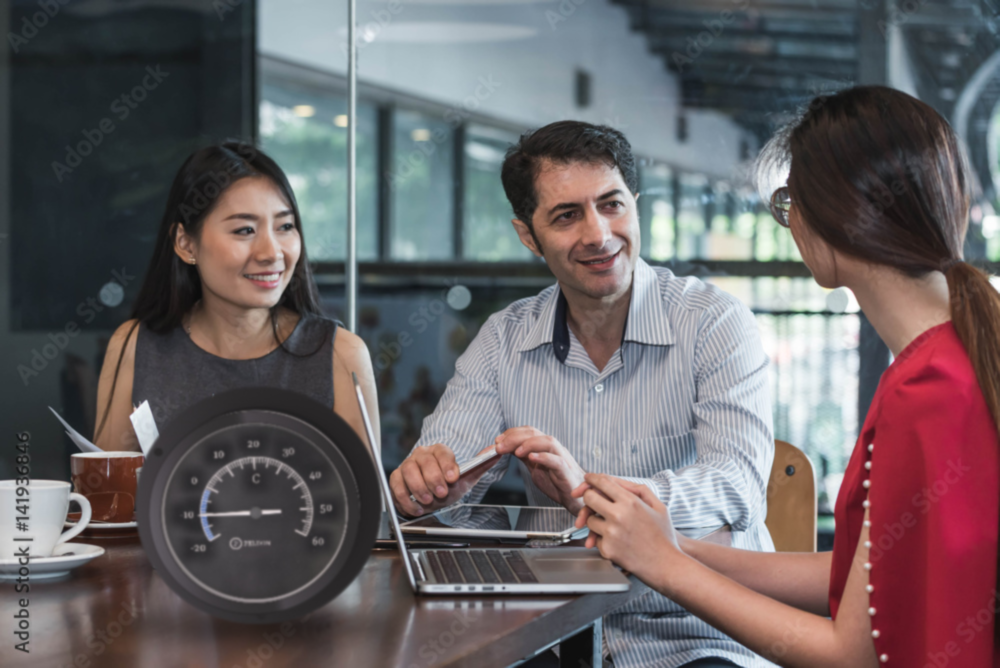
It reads **-10** °C
